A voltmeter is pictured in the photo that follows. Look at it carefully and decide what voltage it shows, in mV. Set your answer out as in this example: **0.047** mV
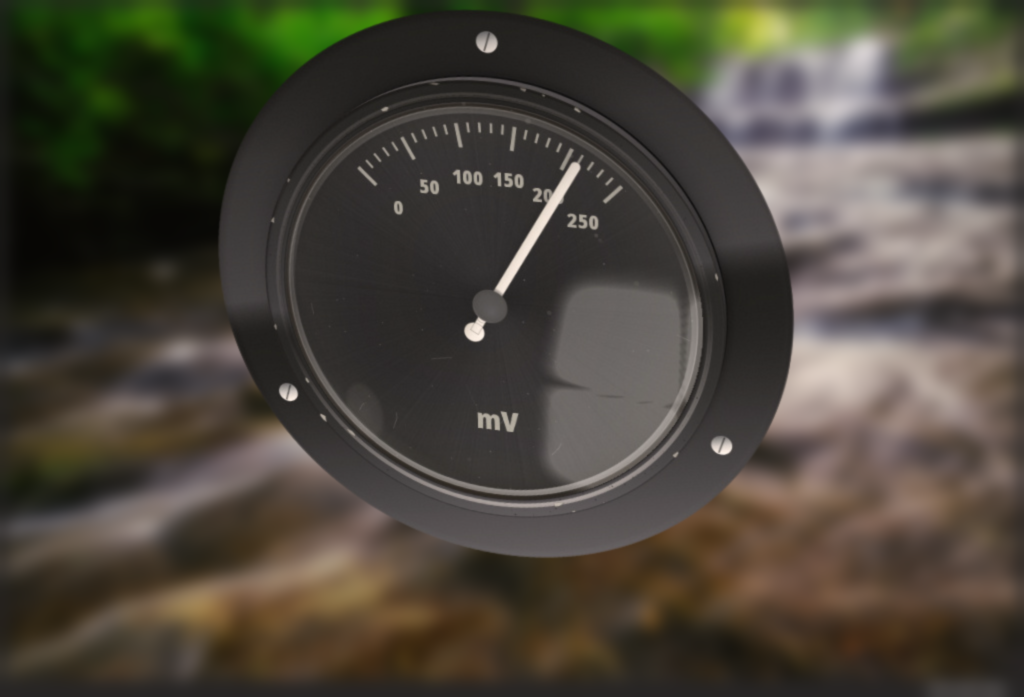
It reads **210** mV
